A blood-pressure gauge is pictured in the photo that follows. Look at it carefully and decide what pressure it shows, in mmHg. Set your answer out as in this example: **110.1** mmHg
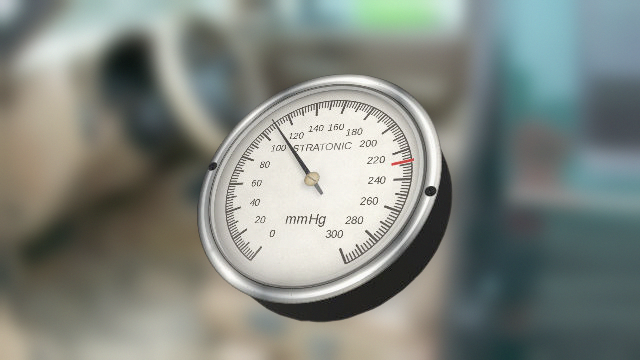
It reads **110** mmHg
